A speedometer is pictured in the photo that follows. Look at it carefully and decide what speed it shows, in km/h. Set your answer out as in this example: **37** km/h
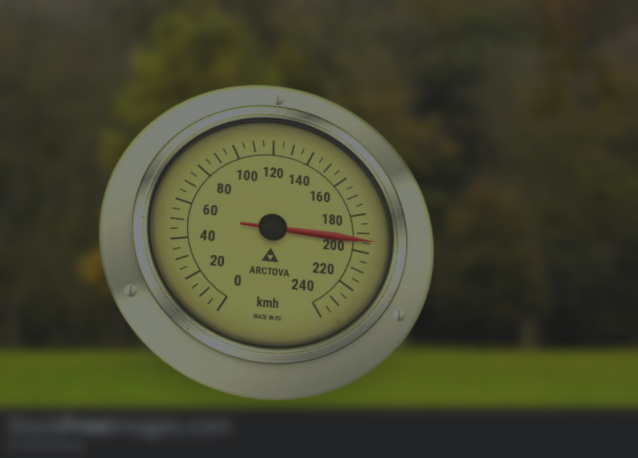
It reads **195** km/h
